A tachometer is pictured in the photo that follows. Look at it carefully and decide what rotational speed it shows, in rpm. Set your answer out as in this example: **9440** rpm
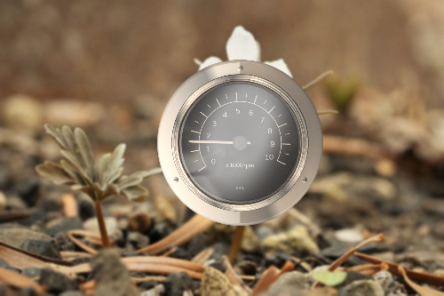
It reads **1500** rpm
